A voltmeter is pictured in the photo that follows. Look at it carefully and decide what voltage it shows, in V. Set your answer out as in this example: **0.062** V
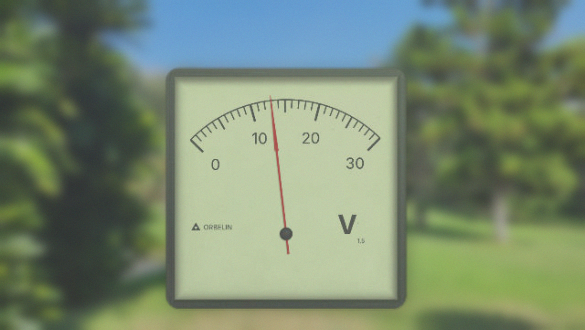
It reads **13** V
